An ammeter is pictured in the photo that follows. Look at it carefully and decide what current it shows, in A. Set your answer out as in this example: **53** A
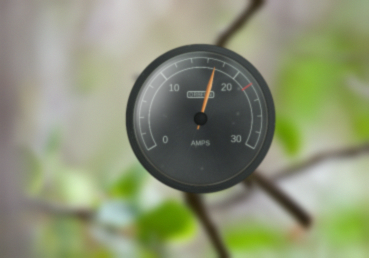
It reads **17** A
